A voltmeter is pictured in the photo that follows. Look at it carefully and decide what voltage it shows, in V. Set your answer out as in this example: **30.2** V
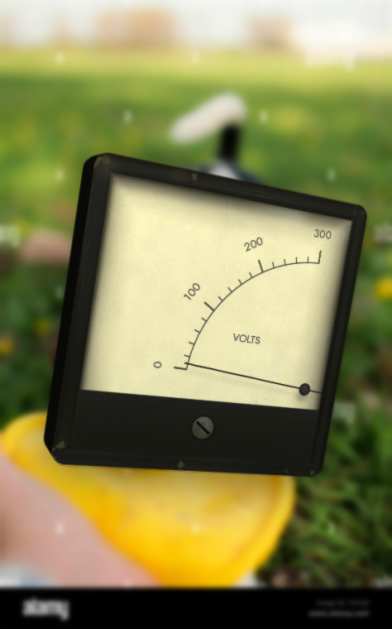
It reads **10** V
